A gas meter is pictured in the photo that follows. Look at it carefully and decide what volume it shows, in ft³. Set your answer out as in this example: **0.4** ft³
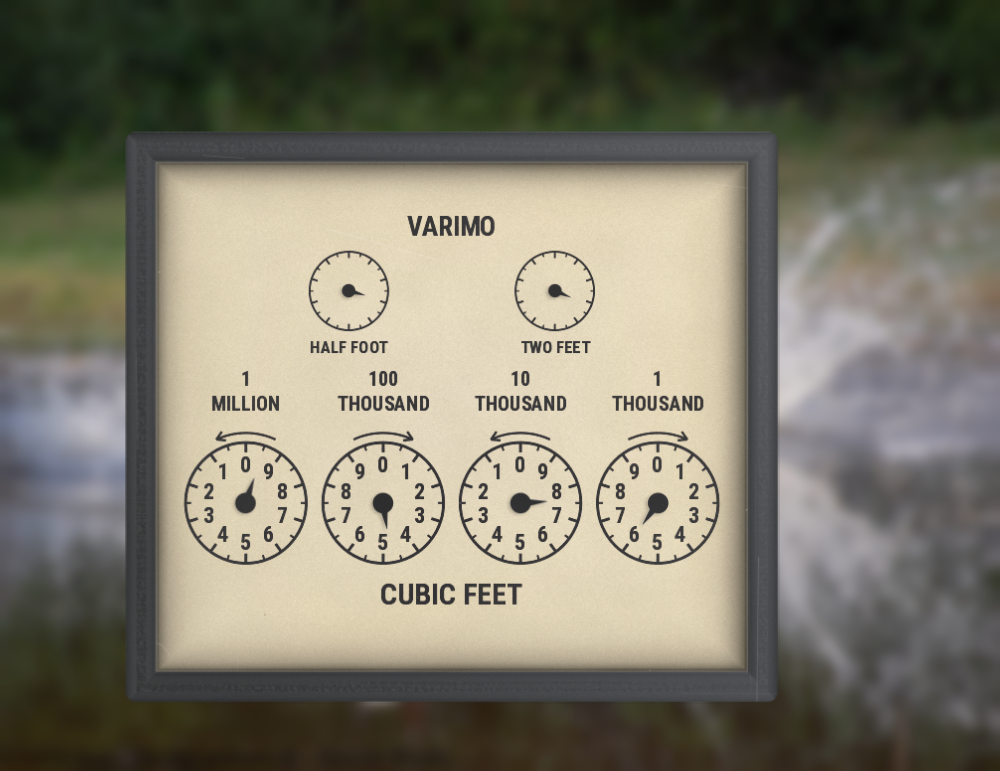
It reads **947600** ft³
